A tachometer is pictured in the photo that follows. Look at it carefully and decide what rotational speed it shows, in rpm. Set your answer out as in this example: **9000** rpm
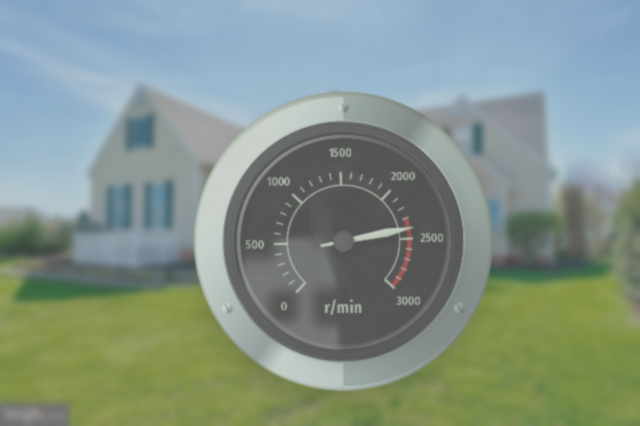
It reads **2400** rpm
